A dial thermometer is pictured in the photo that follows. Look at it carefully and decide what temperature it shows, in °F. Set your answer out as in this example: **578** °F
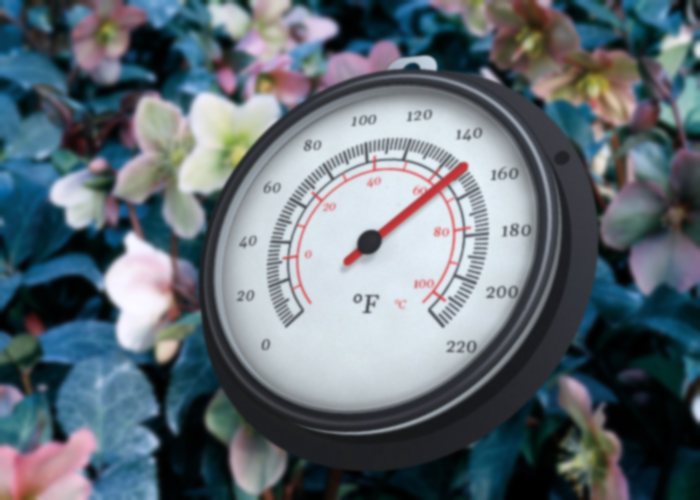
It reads **150** °F
